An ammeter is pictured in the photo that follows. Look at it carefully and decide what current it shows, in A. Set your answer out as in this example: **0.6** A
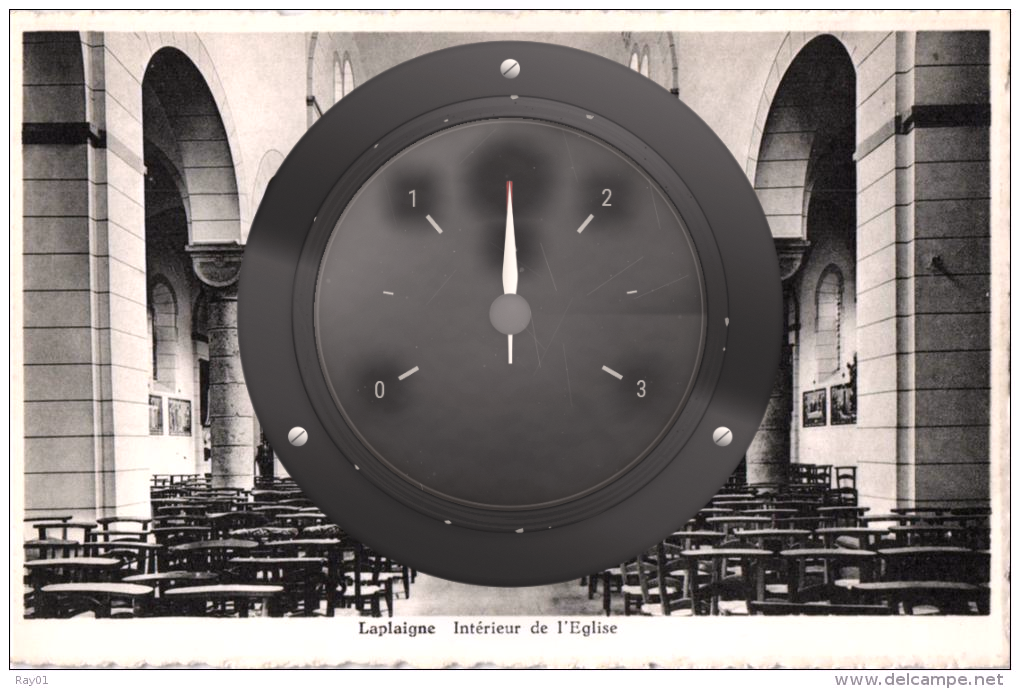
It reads **1.5** A
